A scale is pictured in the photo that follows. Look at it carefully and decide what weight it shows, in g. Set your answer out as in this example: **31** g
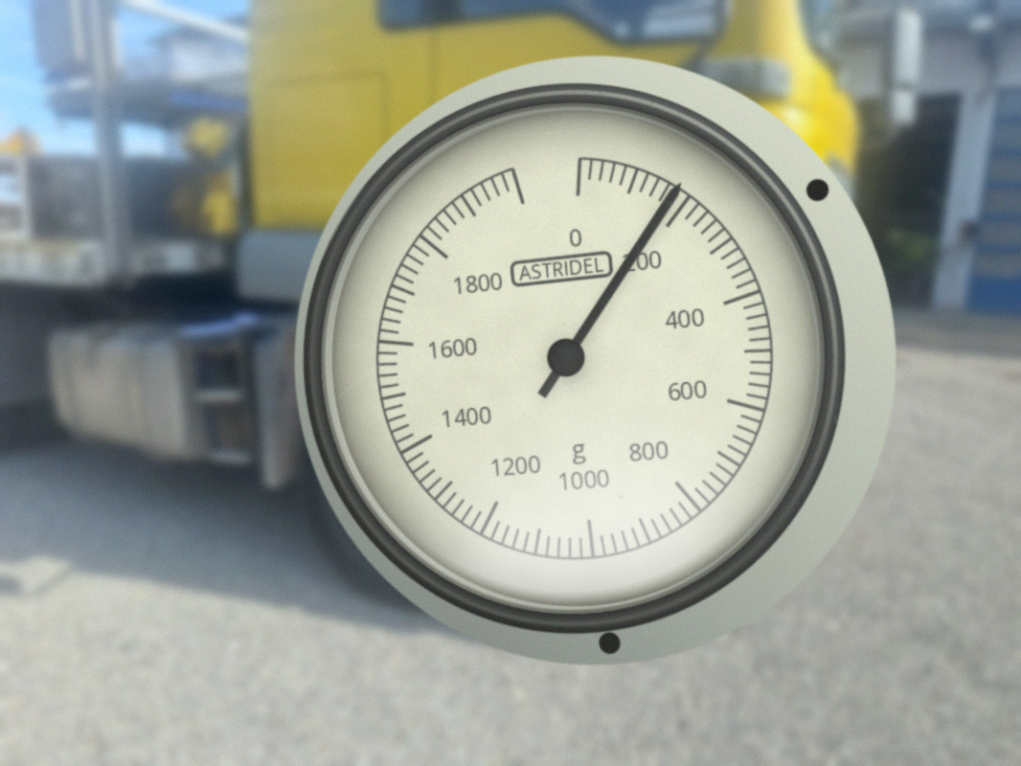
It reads **180** g
